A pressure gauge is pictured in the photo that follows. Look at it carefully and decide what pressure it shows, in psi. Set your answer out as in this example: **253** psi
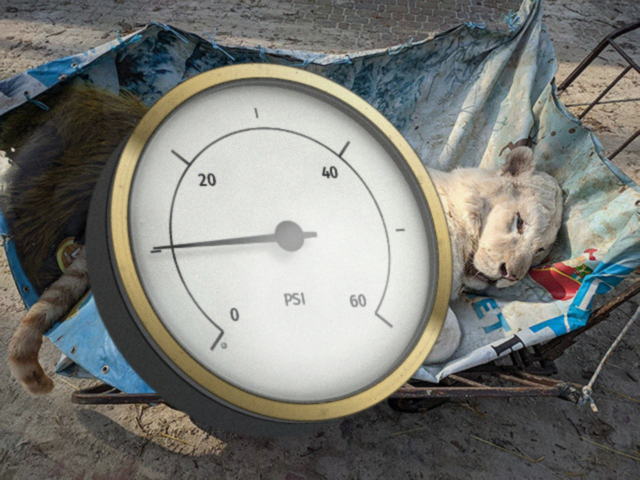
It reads **10** psi
